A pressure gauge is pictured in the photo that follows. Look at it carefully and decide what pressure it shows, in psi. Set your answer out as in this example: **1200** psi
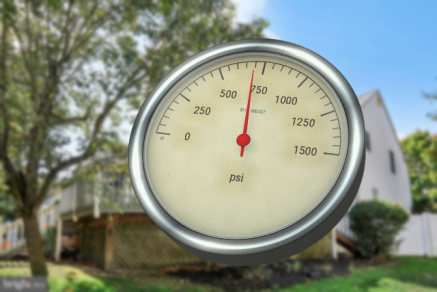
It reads **700** psi
